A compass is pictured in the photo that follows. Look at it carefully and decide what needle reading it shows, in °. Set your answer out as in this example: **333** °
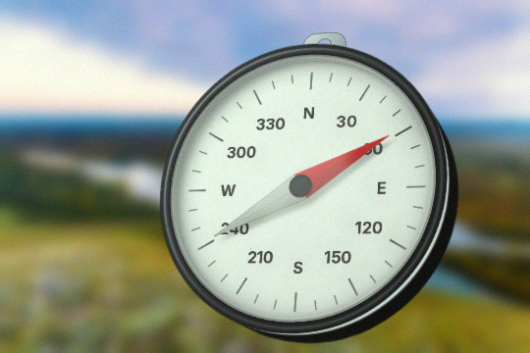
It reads **60** °
